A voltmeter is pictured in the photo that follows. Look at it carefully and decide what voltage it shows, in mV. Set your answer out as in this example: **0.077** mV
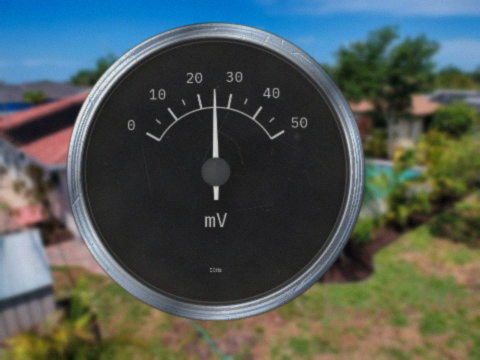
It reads **25** mV
